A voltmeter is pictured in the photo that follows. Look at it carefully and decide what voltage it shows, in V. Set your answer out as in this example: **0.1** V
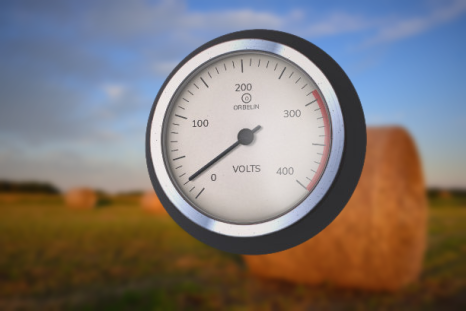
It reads **20** V
